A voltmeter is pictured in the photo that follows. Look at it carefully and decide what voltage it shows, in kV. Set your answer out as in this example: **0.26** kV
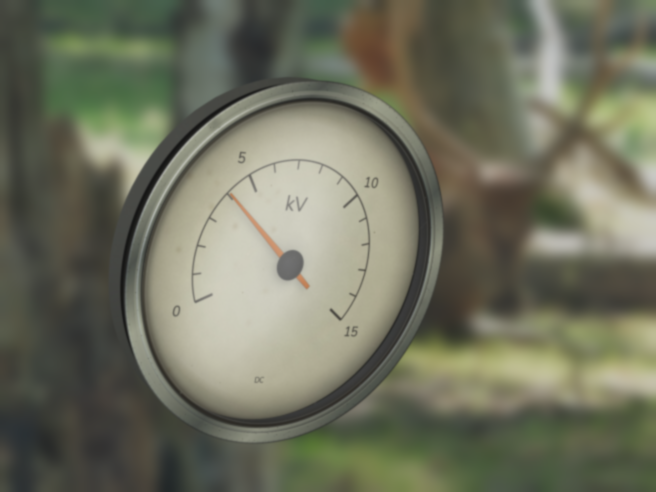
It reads **4** kV
